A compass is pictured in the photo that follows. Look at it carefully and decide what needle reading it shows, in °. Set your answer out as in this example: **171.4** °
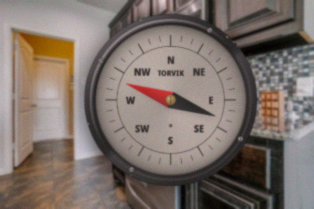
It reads **290** °
